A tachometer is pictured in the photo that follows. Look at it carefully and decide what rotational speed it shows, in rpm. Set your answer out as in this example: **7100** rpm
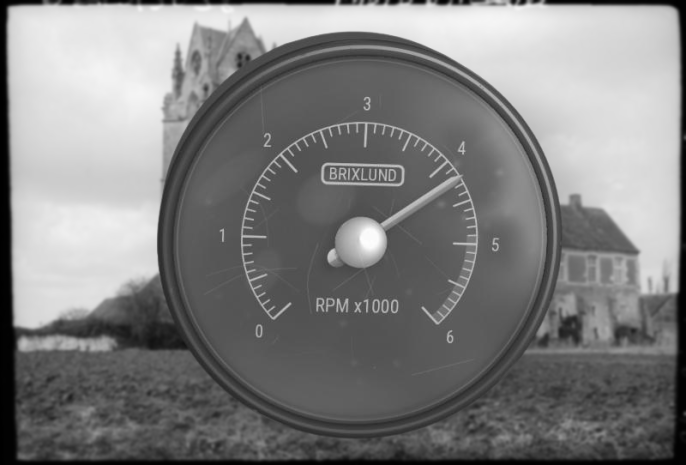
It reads **4200** rpm
